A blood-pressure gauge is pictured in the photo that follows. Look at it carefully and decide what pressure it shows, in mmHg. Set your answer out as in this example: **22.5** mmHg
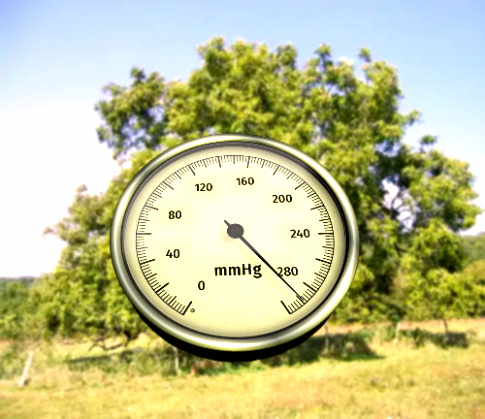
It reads **290** mmHg
